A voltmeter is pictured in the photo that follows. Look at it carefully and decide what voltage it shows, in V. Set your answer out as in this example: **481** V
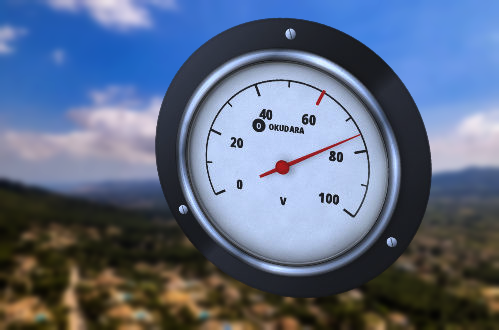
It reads **75** V
